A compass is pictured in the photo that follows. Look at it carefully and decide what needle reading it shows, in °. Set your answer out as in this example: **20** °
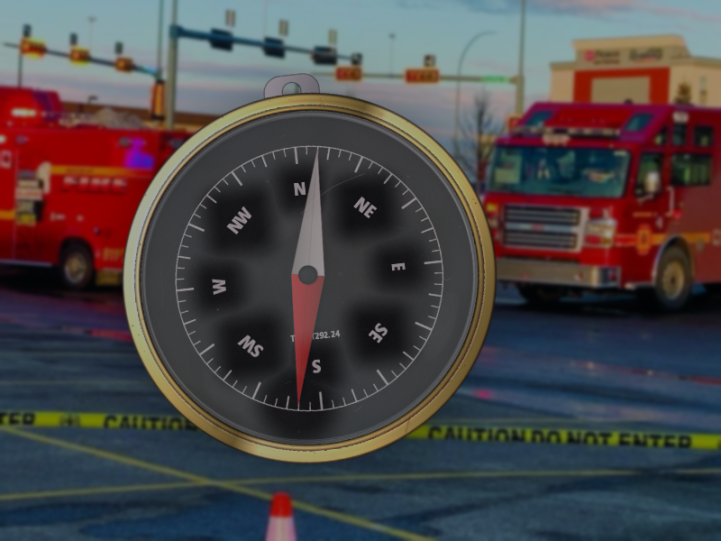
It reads **190** °
